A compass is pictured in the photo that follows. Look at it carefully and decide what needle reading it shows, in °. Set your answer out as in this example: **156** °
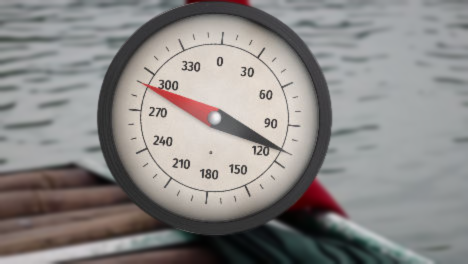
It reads **290** °
